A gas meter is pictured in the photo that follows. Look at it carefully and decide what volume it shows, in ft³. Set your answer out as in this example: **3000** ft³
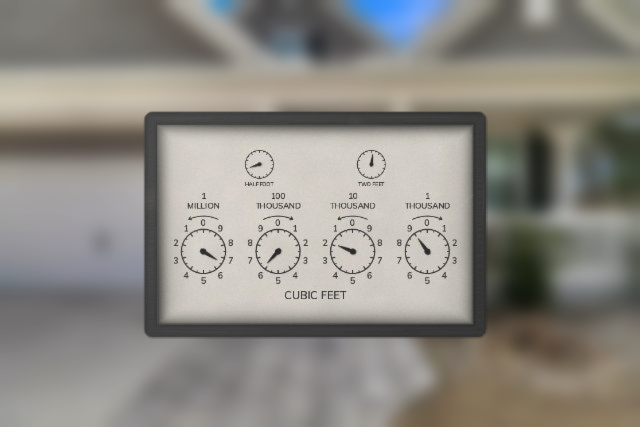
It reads **661900** ft³
